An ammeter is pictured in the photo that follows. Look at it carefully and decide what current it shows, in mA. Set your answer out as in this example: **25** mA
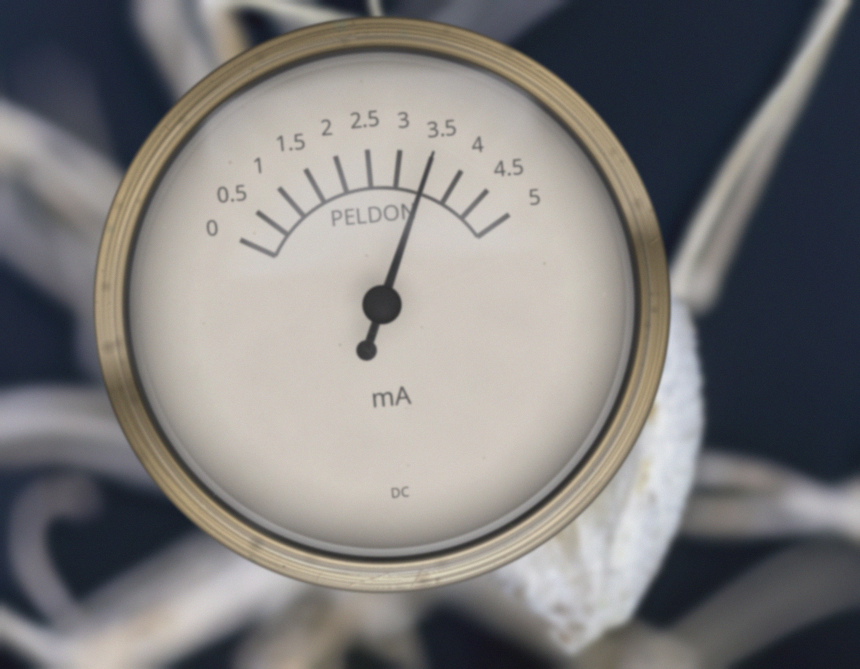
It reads **3.5** mA
